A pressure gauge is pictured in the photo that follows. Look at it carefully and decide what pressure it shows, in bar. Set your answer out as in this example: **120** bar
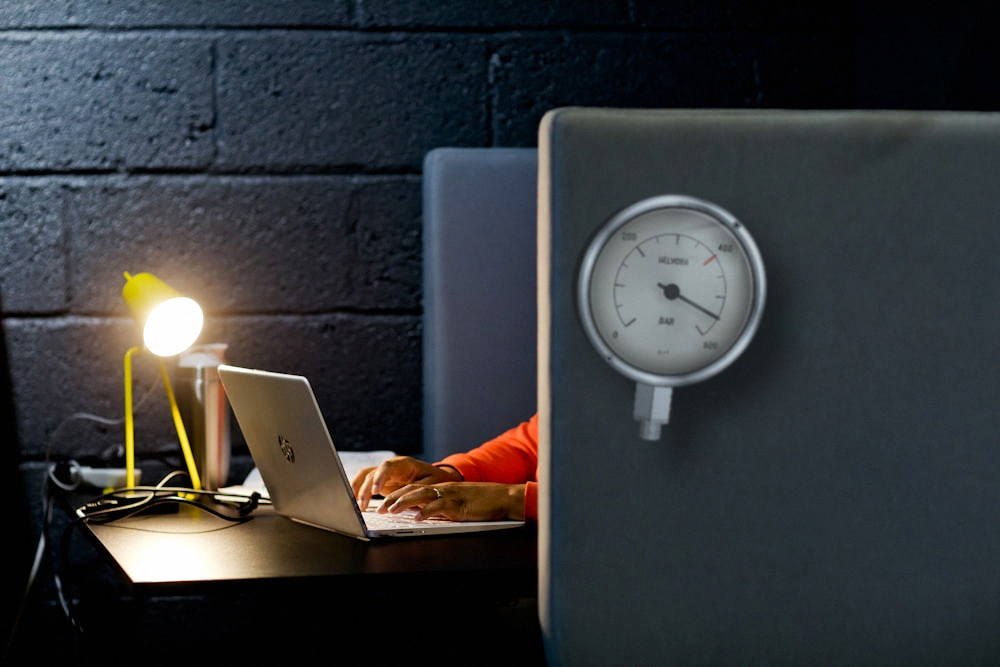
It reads **550** bar
